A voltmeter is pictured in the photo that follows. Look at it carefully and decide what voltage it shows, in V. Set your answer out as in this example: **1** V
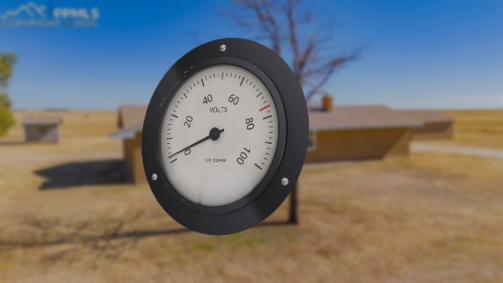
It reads **2** V
